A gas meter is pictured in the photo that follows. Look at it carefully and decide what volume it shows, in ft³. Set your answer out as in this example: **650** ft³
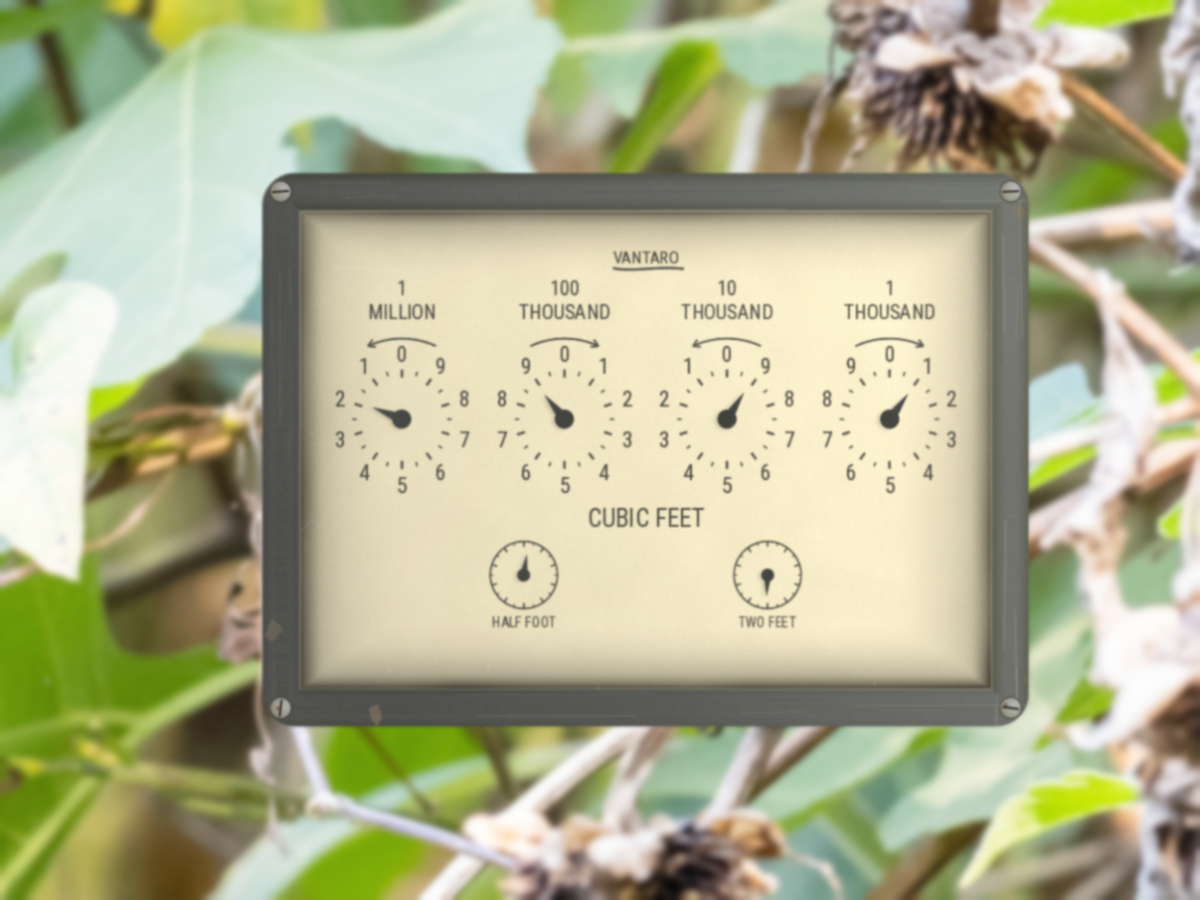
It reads **189100** ft³
